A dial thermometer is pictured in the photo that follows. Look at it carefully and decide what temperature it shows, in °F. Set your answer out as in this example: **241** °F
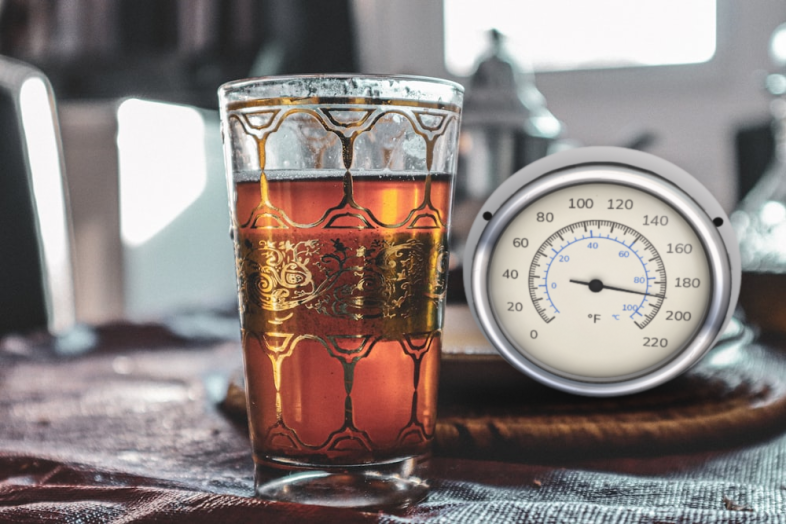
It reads **190** °F
